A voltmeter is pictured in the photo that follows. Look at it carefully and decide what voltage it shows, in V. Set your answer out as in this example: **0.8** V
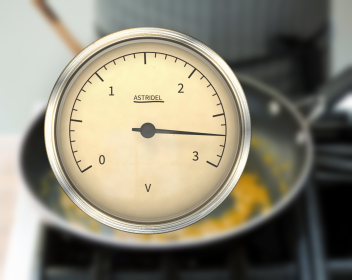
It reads **2.7** V
